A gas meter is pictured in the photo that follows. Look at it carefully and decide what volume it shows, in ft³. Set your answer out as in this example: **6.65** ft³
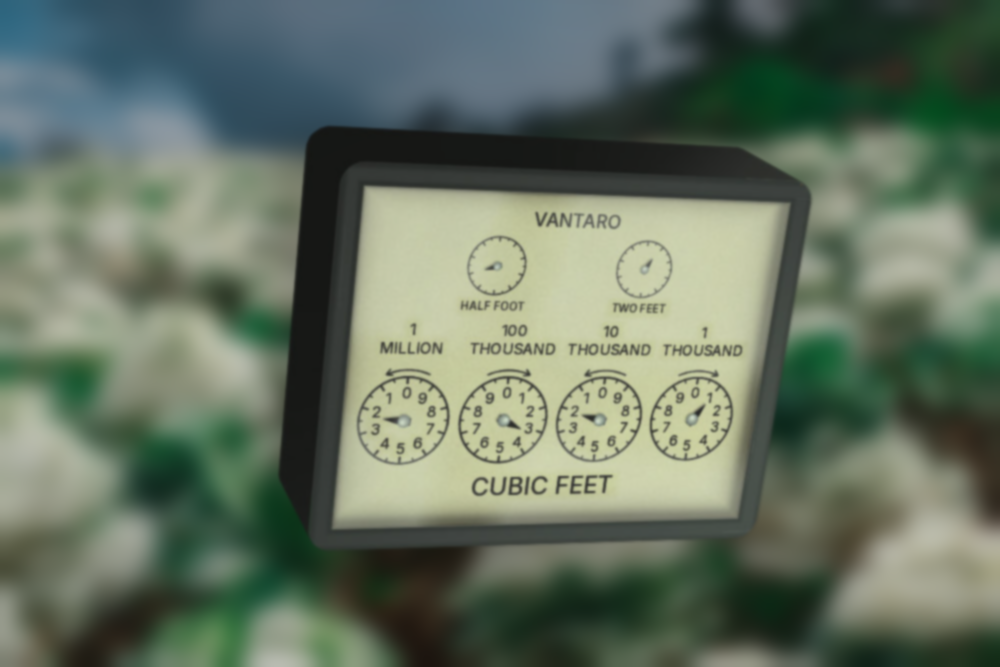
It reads **232100** ft³
